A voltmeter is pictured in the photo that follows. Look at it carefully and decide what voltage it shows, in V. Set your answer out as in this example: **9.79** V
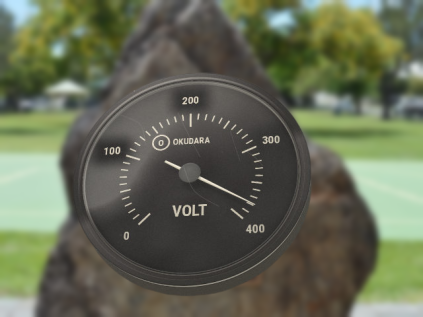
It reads **380** V
